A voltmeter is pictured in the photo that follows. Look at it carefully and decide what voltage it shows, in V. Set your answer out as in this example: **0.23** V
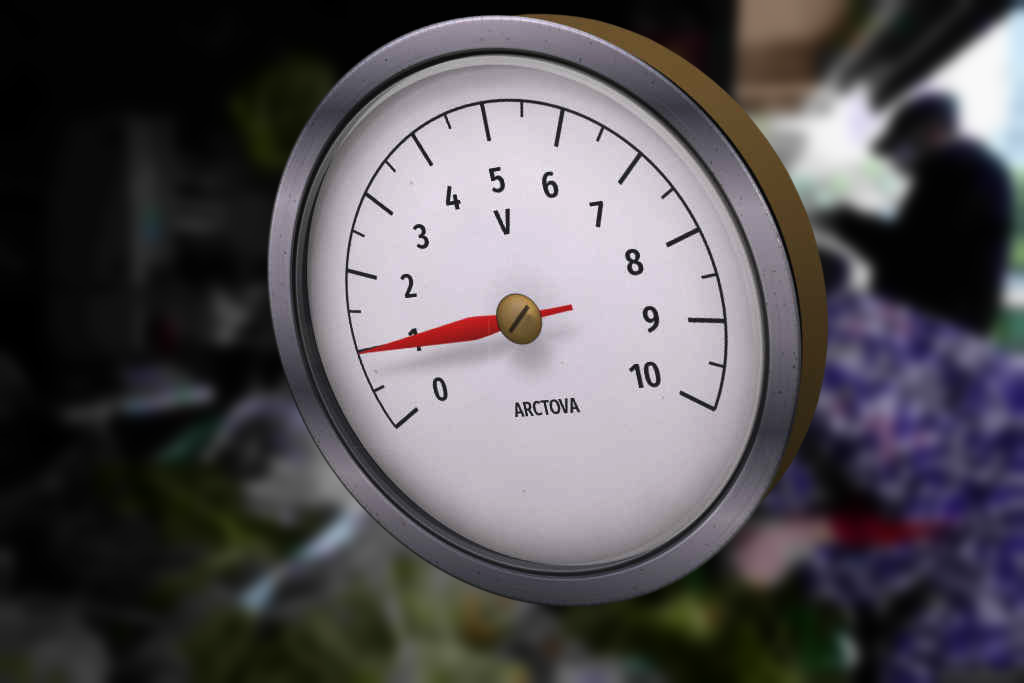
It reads **1** V
